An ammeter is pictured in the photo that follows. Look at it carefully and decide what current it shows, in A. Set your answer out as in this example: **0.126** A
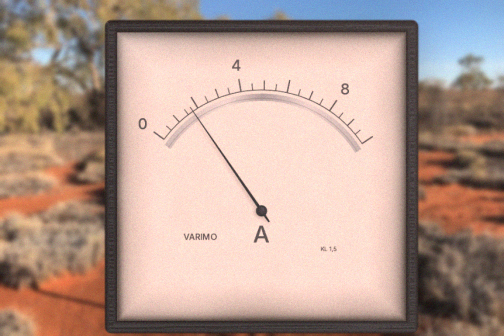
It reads **1.75** A
